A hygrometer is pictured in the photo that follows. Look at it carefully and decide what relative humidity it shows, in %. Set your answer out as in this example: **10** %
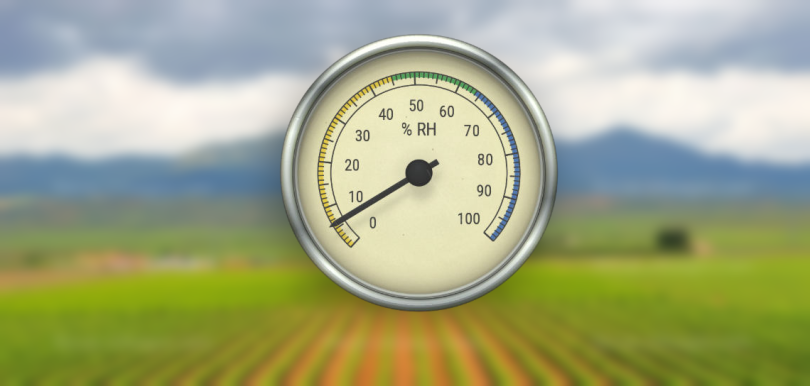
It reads **6** %
